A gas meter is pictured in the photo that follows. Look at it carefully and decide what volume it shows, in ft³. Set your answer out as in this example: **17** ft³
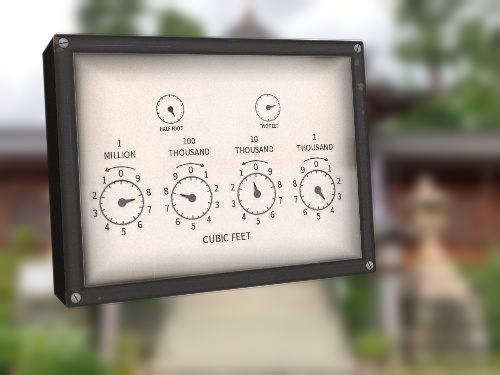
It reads **780400** ft³
